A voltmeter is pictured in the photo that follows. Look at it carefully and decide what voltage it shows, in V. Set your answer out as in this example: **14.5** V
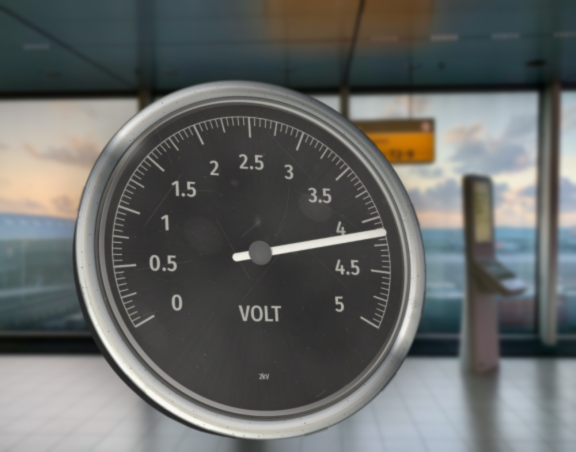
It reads **4.15** V
